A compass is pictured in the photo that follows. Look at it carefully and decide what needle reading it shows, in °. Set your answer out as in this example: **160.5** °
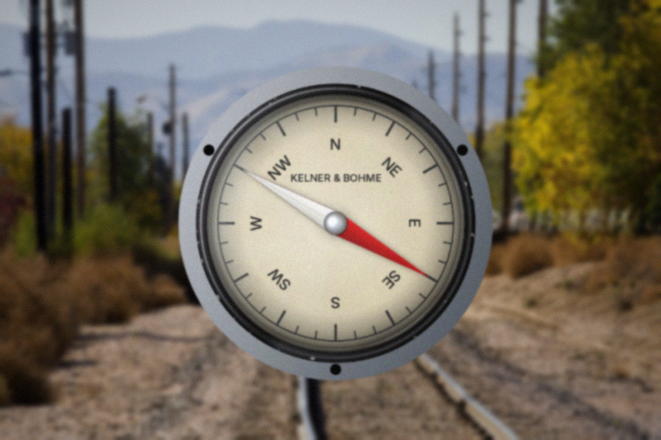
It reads **120** °
